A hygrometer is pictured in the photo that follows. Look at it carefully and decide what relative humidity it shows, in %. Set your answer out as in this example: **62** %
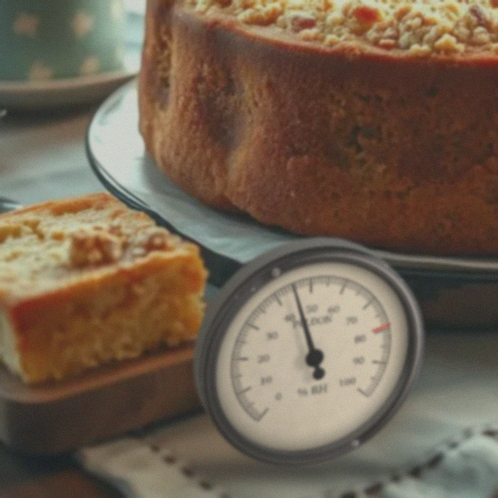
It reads **45** %
